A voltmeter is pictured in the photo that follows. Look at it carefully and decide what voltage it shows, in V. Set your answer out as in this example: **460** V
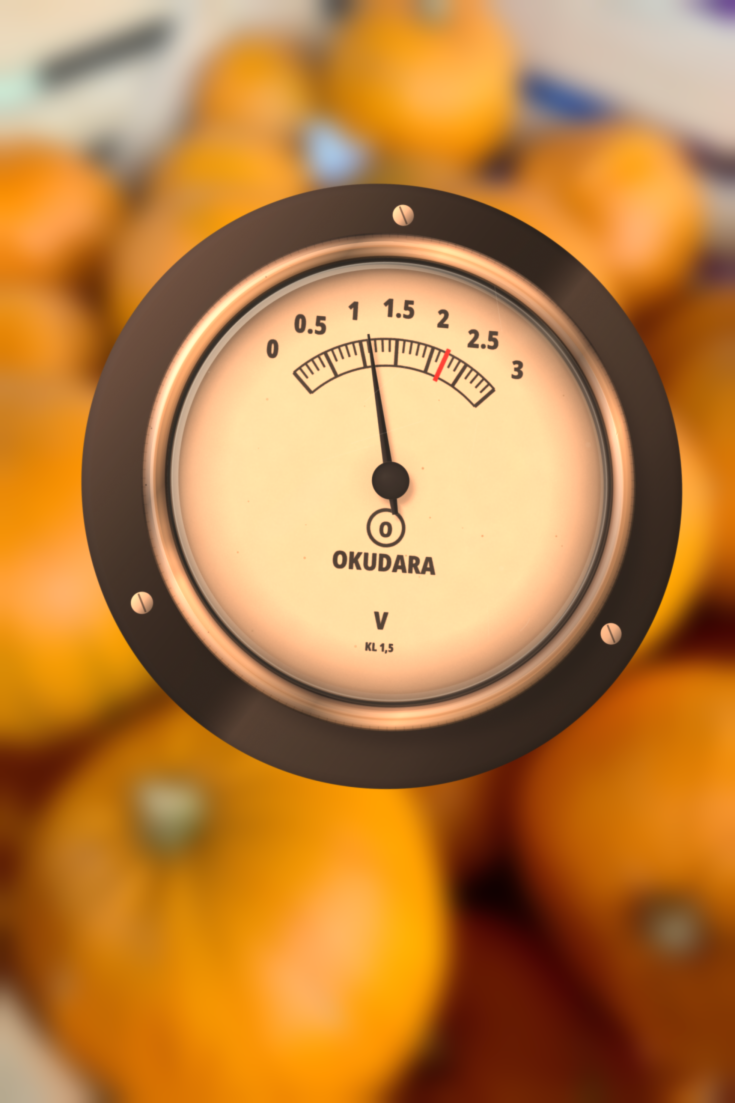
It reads **1.1** V
